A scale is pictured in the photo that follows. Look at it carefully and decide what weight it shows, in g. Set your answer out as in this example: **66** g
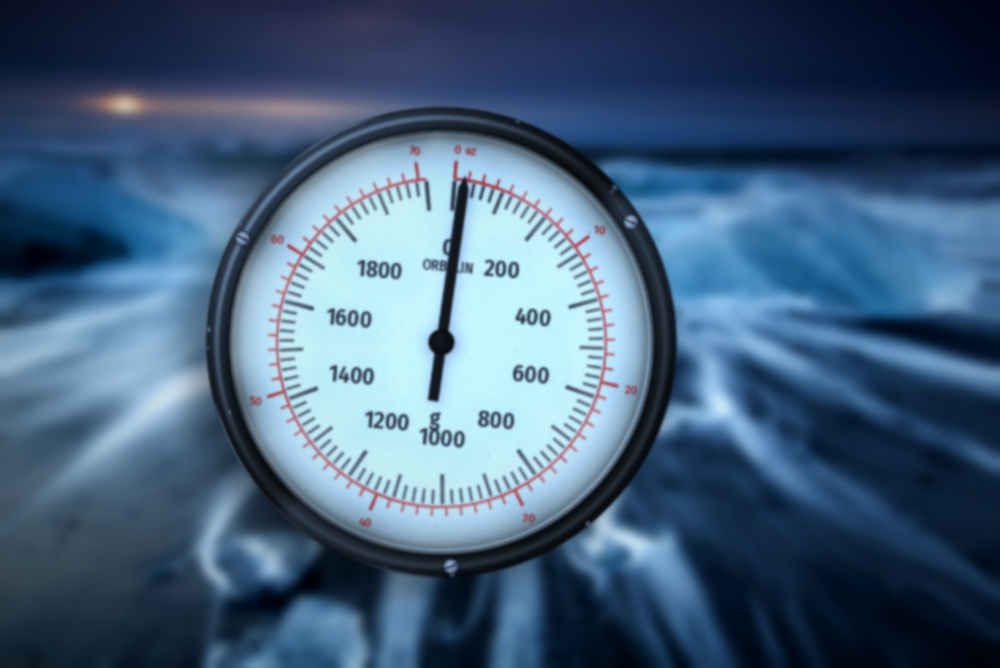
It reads **20** g
